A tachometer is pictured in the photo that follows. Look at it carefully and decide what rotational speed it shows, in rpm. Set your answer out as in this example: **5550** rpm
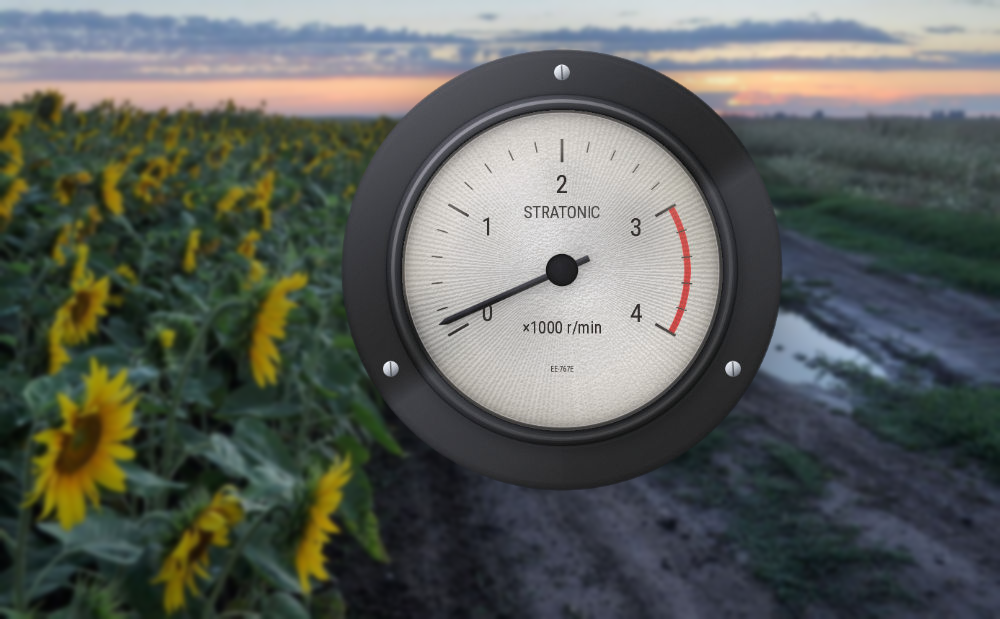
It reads **100** rpm
